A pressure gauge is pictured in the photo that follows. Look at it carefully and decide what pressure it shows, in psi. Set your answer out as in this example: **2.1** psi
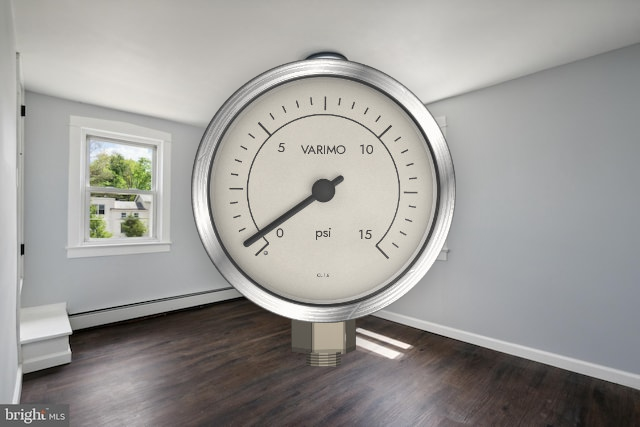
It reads **0.5** psi
